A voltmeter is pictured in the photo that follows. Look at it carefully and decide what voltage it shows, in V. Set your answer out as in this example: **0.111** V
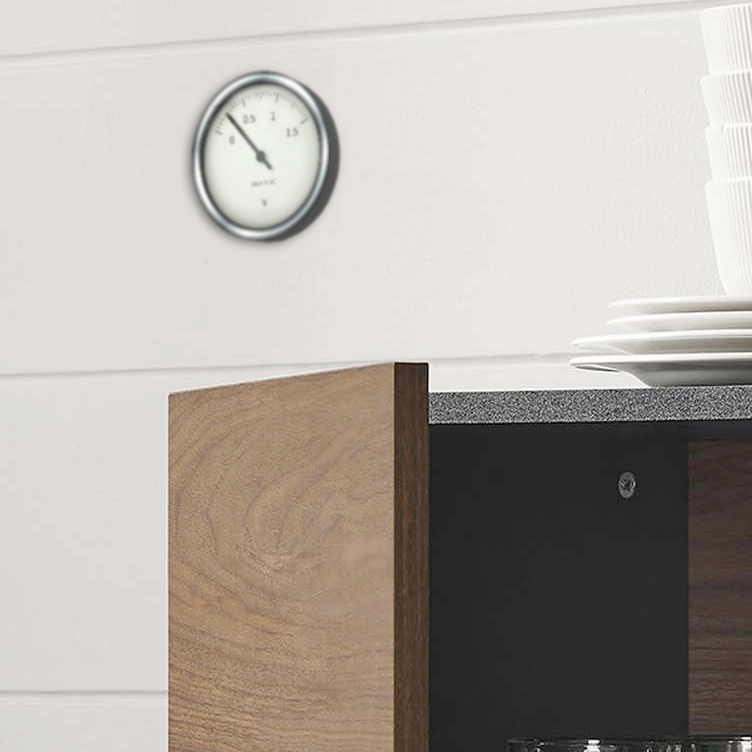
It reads **0.25** V
